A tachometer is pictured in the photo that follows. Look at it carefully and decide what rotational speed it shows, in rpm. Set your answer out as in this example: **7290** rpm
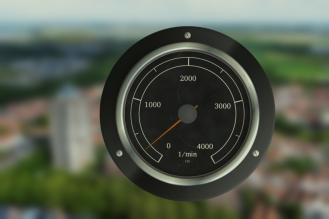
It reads **250** rpm
